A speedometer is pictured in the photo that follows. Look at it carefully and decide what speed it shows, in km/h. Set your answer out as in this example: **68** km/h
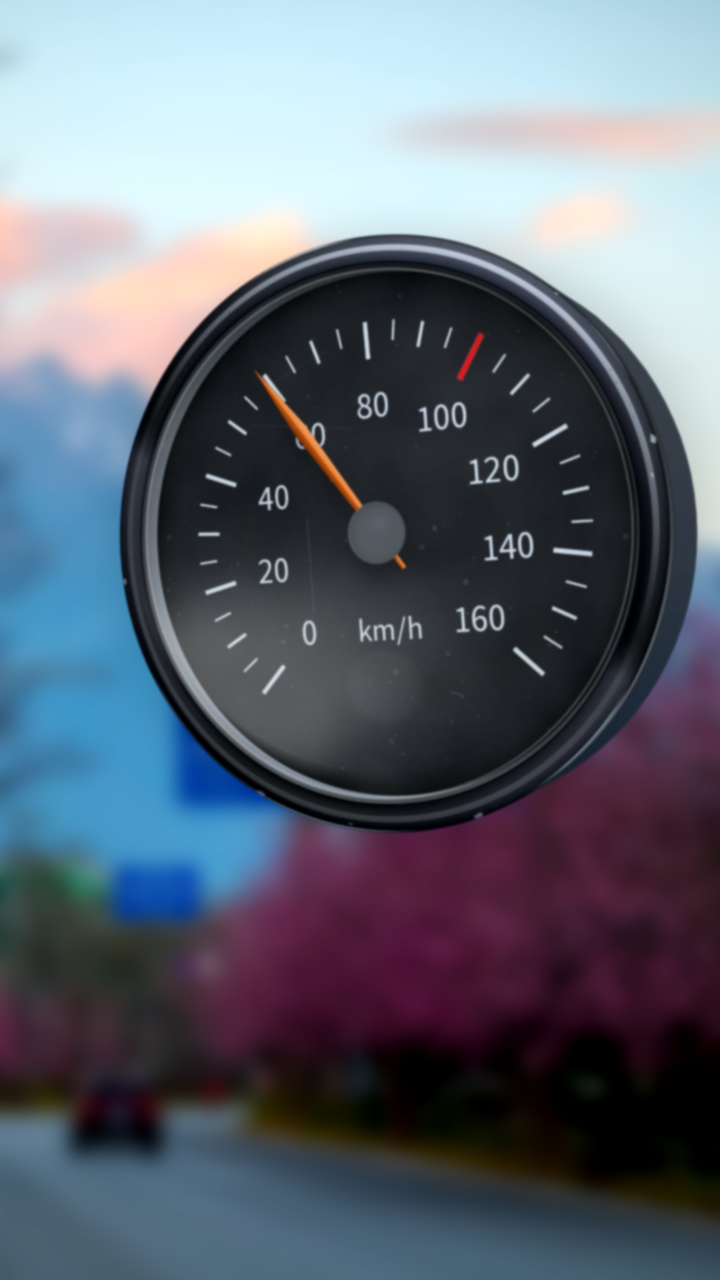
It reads **60** km/h
